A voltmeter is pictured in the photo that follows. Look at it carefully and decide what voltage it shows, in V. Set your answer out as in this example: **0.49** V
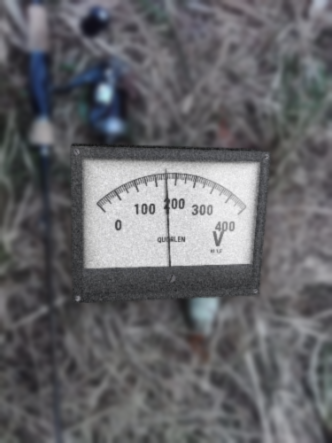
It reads **175** V
